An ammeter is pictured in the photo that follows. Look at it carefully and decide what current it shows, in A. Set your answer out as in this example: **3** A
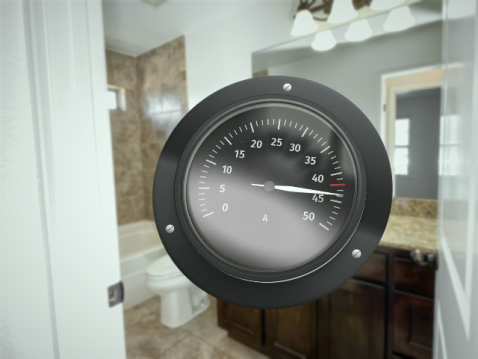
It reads **44** A
